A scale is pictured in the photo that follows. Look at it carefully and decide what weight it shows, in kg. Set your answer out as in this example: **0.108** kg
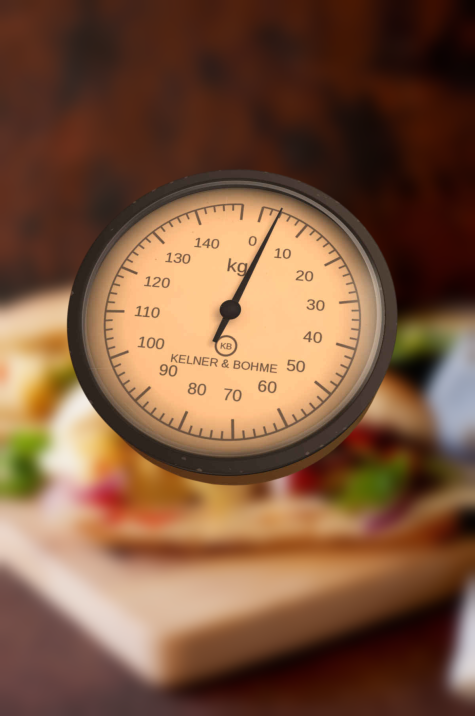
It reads **4** kg
